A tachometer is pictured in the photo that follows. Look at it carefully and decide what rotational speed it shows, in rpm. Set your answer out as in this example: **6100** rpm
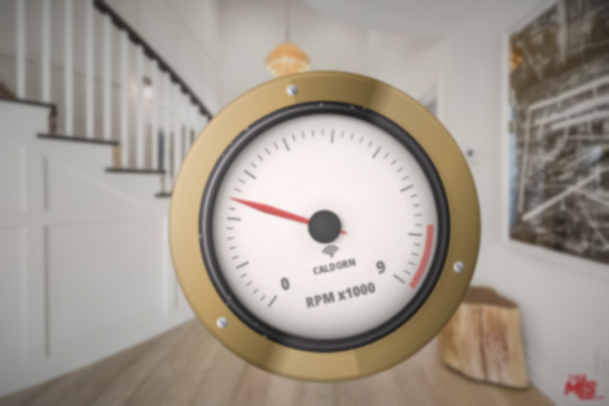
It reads **2400** rpm
